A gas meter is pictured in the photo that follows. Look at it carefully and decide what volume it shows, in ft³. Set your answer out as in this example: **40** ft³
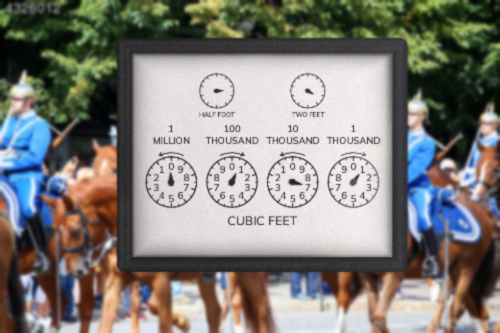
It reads **7100** ft³
